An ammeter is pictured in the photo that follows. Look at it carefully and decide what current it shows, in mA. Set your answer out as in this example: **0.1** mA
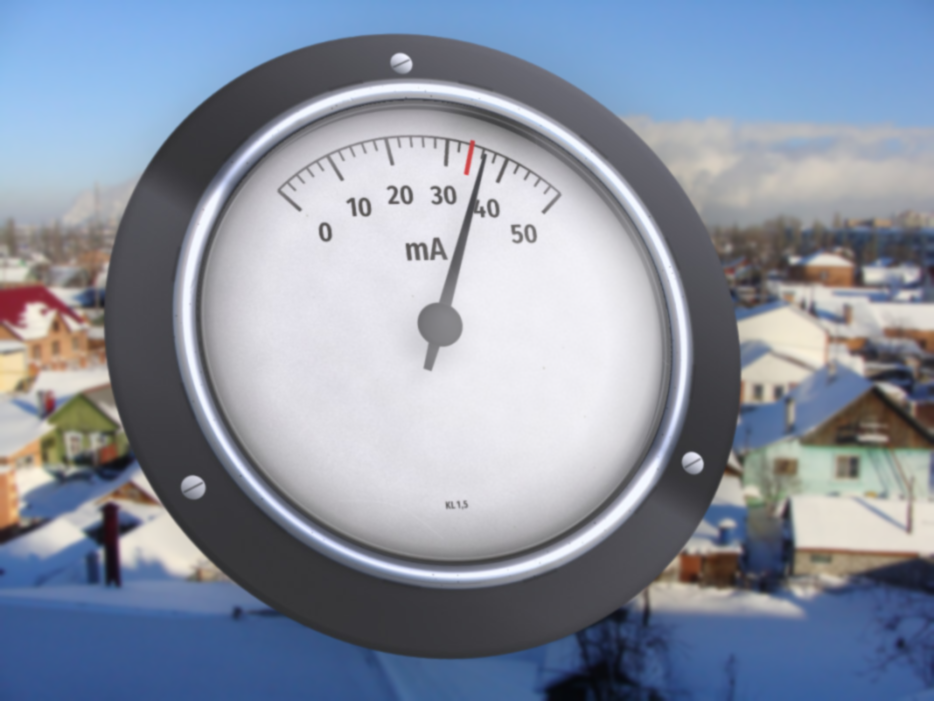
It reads **36** mA
